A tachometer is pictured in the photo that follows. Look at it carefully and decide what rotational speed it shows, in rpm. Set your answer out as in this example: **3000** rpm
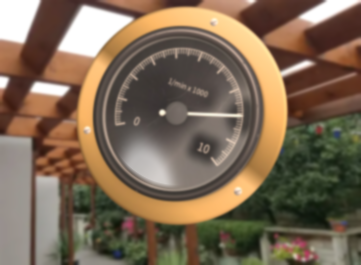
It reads **8000** rpm
